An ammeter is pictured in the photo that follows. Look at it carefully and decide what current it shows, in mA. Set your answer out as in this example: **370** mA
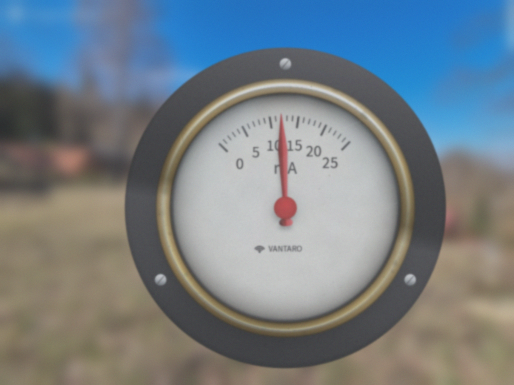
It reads **12** mA
